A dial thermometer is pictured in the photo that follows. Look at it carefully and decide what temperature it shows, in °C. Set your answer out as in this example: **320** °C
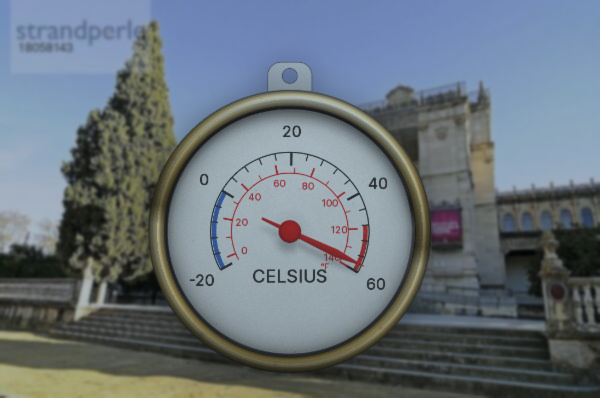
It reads **58** °C
